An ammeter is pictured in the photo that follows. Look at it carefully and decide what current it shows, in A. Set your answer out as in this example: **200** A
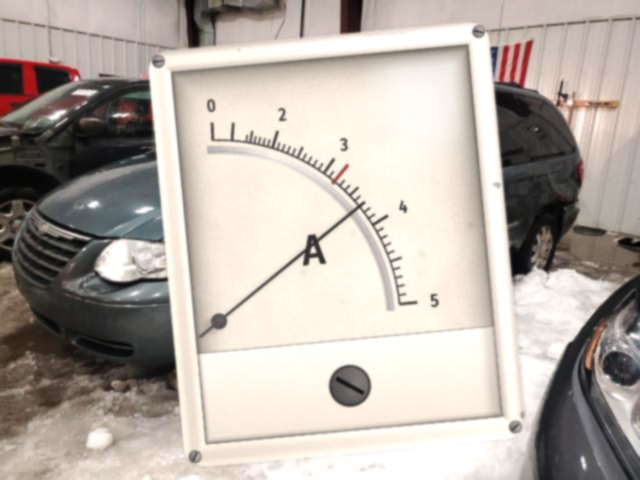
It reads **3.7** A
